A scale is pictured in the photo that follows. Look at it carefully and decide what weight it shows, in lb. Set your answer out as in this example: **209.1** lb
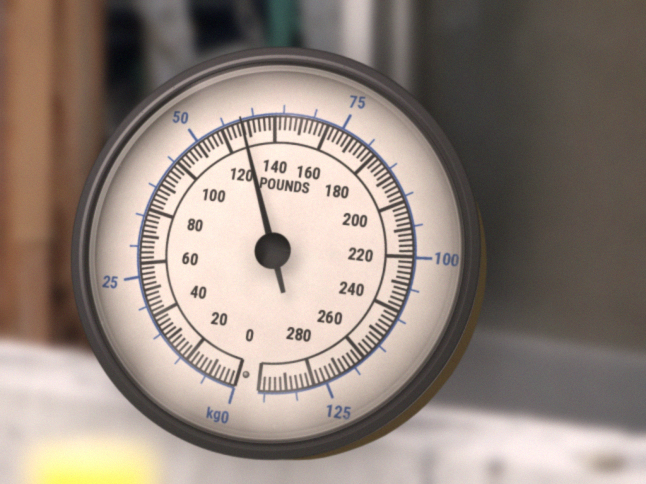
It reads **128** lb
